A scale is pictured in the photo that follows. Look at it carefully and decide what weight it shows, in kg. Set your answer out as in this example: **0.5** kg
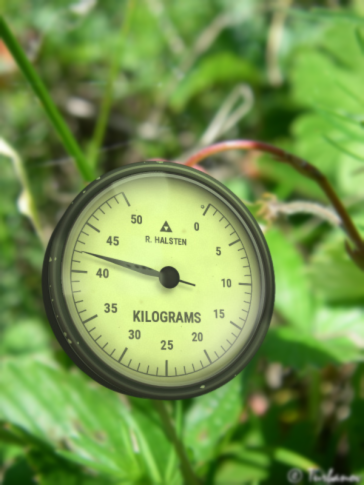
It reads **42** kg
